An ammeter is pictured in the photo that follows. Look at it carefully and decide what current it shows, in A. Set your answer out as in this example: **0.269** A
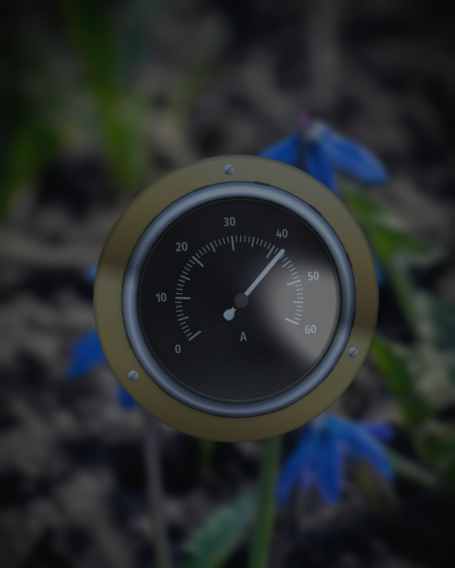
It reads **42** A
